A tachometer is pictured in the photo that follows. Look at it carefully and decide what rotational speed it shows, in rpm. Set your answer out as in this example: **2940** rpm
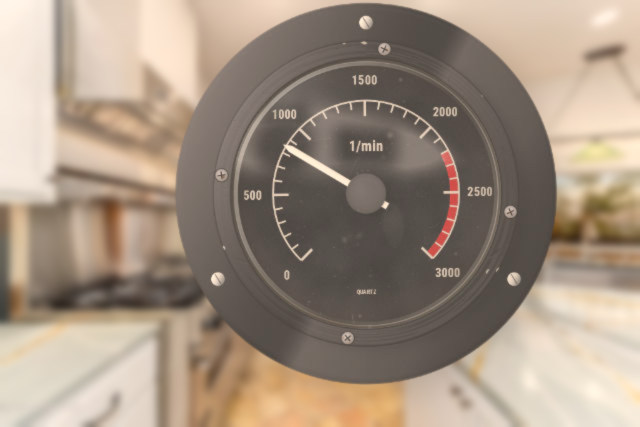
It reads **850** rpm
